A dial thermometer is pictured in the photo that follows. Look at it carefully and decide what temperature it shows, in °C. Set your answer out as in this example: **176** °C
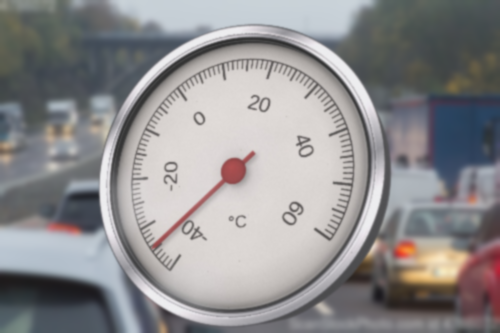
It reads **-35** °C
